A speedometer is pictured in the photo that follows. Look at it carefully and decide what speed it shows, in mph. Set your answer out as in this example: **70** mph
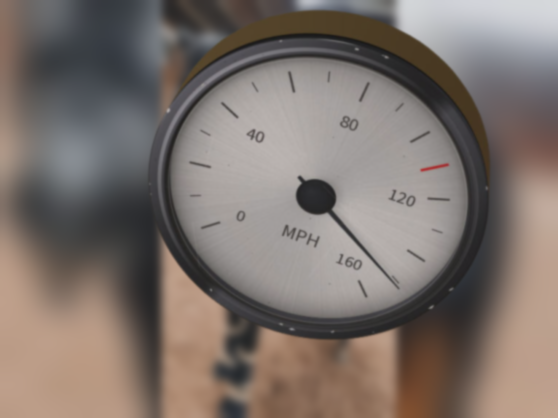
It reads **150** mph
